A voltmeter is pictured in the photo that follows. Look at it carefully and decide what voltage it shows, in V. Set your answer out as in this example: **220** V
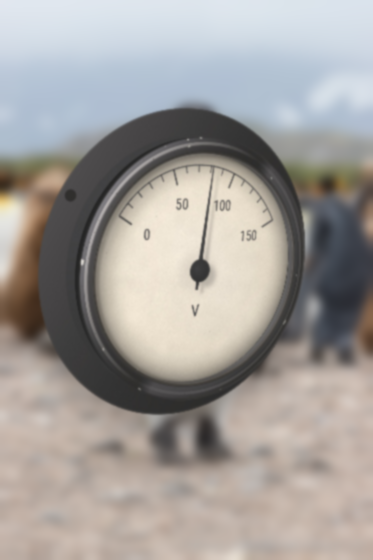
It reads **80** V
